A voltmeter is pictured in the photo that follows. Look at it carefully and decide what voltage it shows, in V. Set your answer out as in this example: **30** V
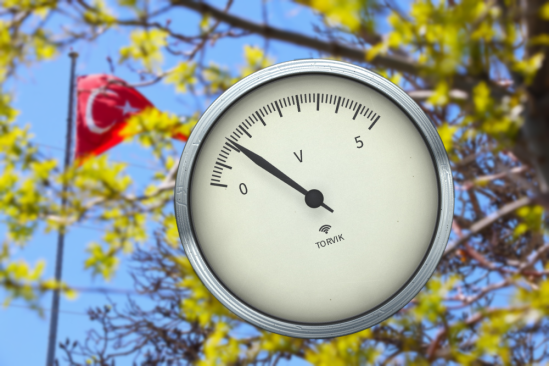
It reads **1.1** V
